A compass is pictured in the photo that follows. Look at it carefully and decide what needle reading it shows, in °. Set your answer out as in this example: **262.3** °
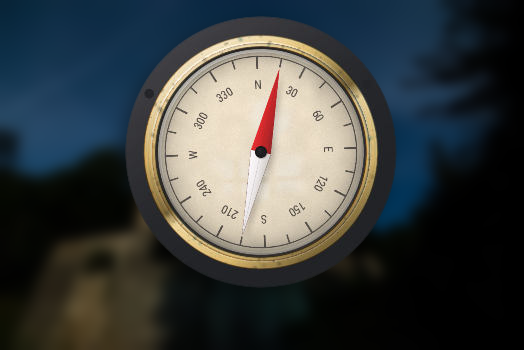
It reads **15** °
